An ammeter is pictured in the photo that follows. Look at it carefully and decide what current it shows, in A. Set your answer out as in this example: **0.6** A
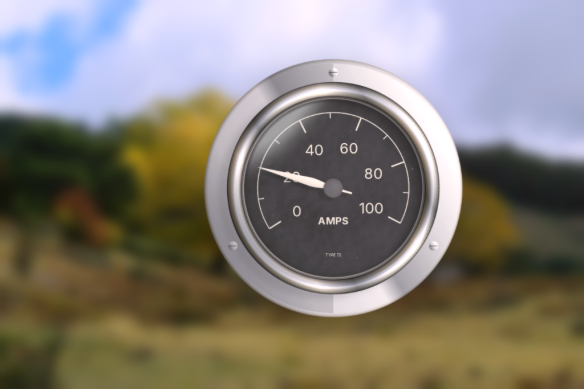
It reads **20** A
